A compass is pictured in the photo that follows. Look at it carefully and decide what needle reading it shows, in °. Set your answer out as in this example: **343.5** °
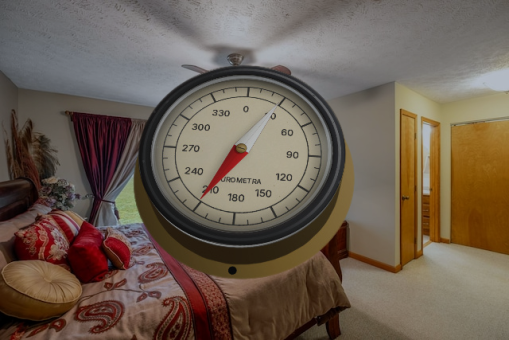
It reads **210** °
